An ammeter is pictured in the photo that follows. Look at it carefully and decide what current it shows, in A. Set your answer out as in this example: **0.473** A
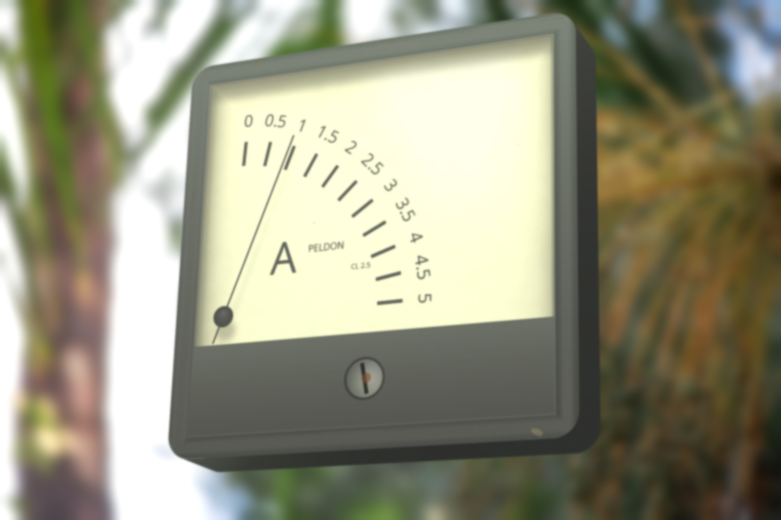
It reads **1** A
